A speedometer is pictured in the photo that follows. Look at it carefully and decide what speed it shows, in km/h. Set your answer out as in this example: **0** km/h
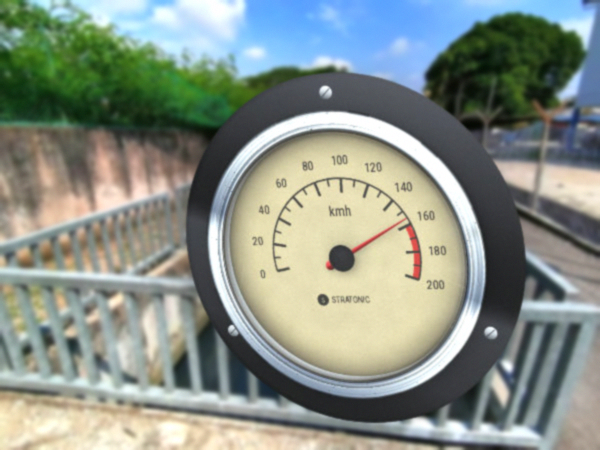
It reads **155** km/h
